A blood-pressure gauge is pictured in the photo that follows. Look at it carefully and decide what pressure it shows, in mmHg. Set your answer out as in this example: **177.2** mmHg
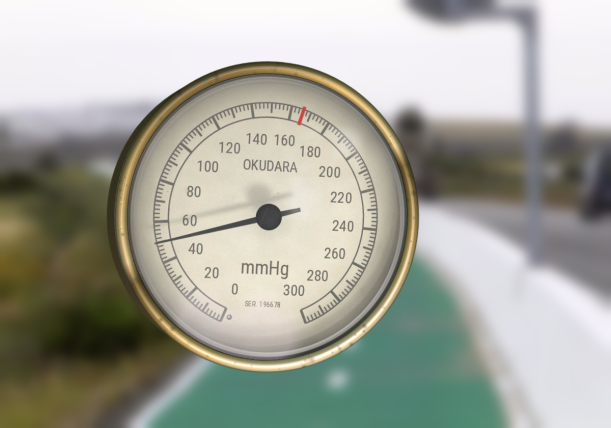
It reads **50** mmHg
